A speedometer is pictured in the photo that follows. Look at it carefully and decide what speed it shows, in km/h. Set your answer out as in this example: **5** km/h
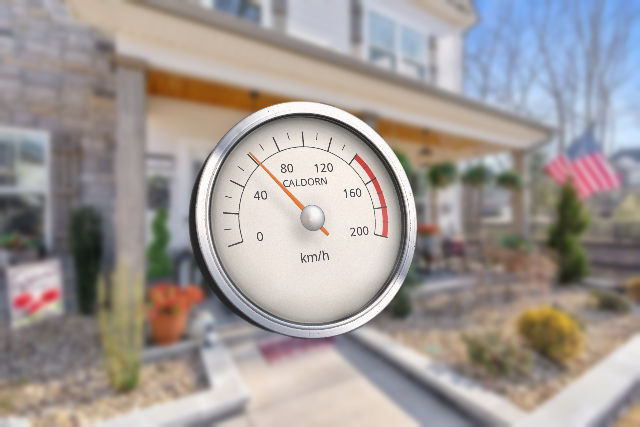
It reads **60** km/h
